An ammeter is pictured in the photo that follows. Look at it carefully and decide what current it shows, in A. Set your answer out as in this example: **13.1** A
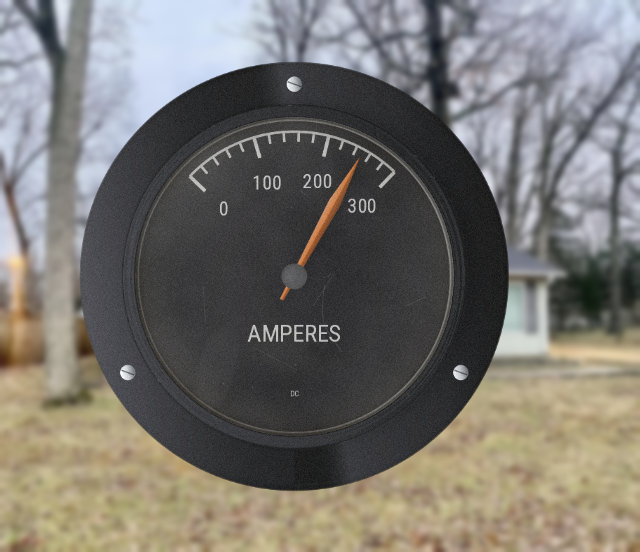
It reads **250** A
